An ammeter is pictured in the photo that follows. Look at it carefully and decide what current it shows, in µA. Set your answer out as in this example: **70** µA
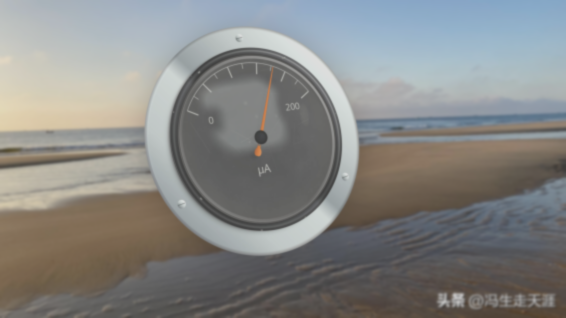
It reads **140** µA
